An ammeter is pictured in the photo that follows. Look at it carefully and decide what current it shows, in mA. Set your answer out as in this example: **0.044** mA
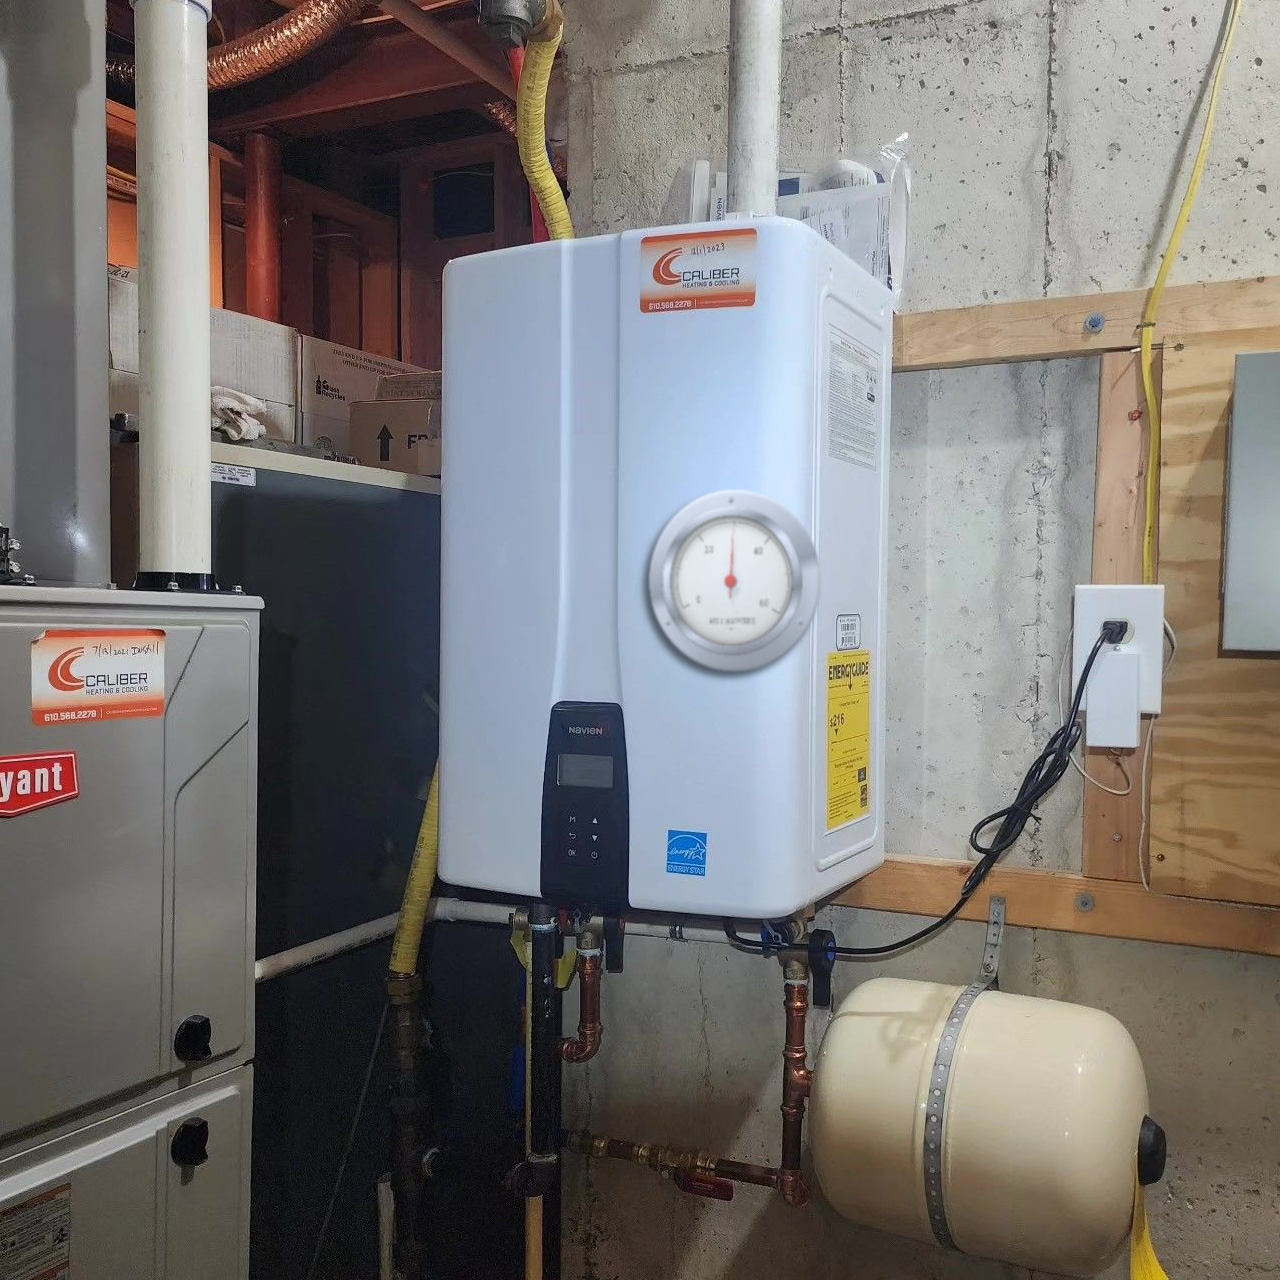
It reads **30** mA
